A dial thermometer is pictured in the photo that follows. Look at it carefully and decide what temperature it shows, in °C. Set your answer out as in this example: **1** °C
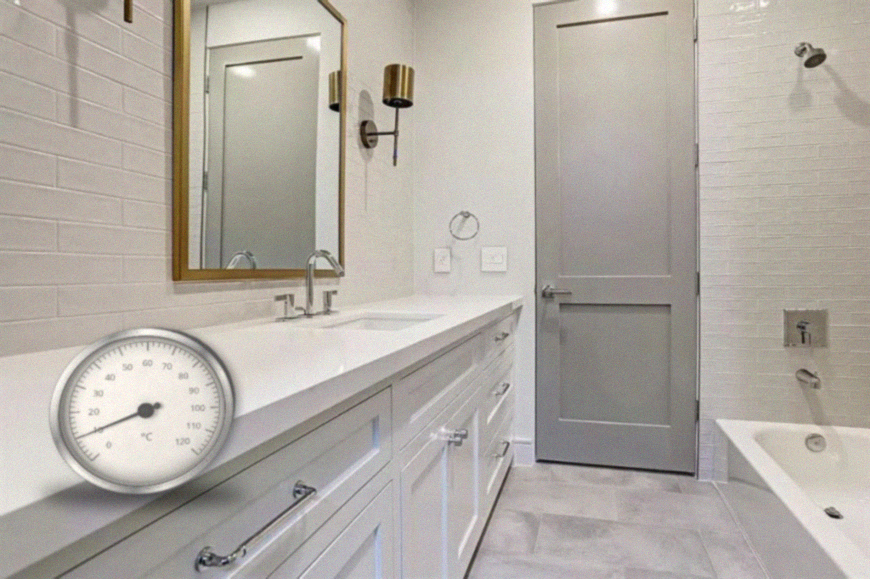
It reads **10** °C
